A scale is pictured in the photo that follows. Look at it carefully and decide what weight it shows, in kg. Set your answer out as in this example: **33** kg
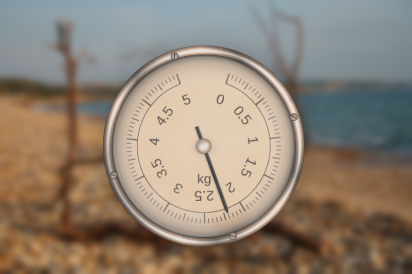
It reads **2.2** kg
